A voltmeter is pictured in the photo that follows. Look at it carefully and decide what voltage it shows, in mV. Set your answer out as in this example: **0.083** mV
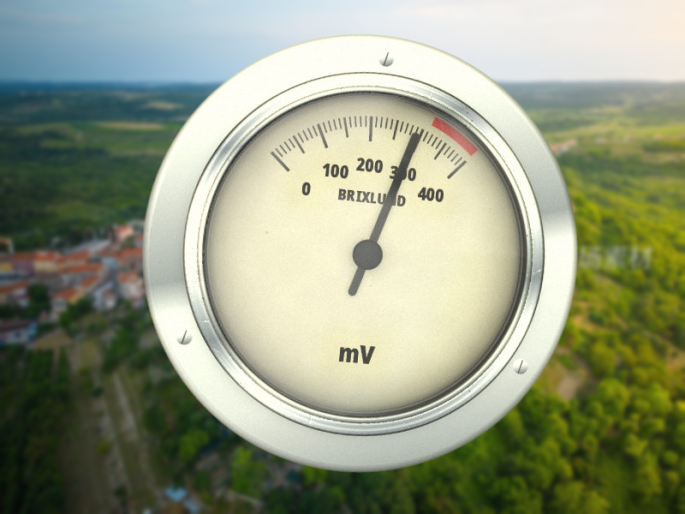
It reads **290** mV
